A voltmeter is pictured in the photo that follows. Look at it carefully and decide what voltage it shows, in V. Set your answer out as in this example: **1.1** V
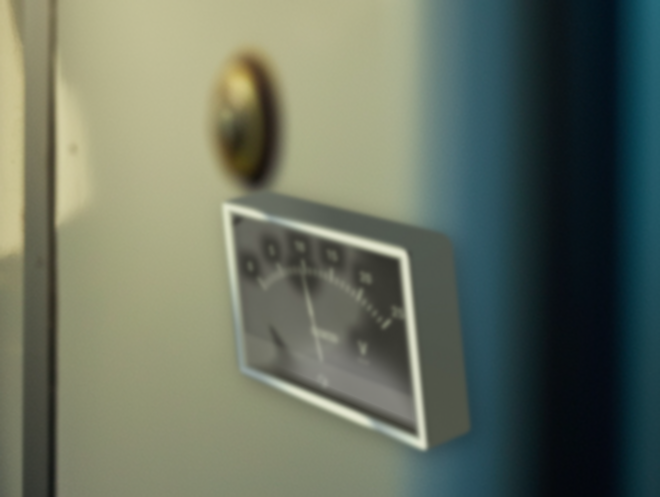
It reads **10** V
